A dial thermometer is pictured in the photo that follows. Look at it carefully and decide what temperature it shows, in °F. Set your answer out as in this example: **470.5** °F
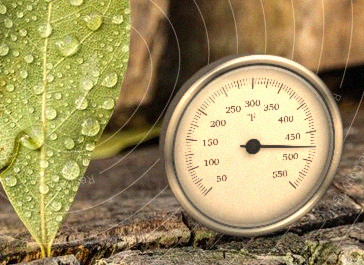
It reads **475** °F
